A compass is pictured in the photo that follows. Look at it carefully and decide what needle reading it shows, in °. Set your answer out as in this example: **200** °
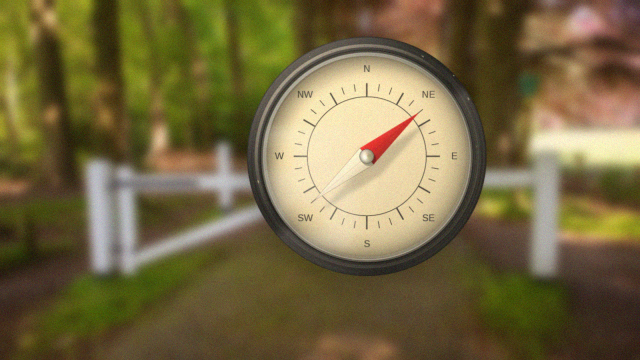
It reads **50** °
